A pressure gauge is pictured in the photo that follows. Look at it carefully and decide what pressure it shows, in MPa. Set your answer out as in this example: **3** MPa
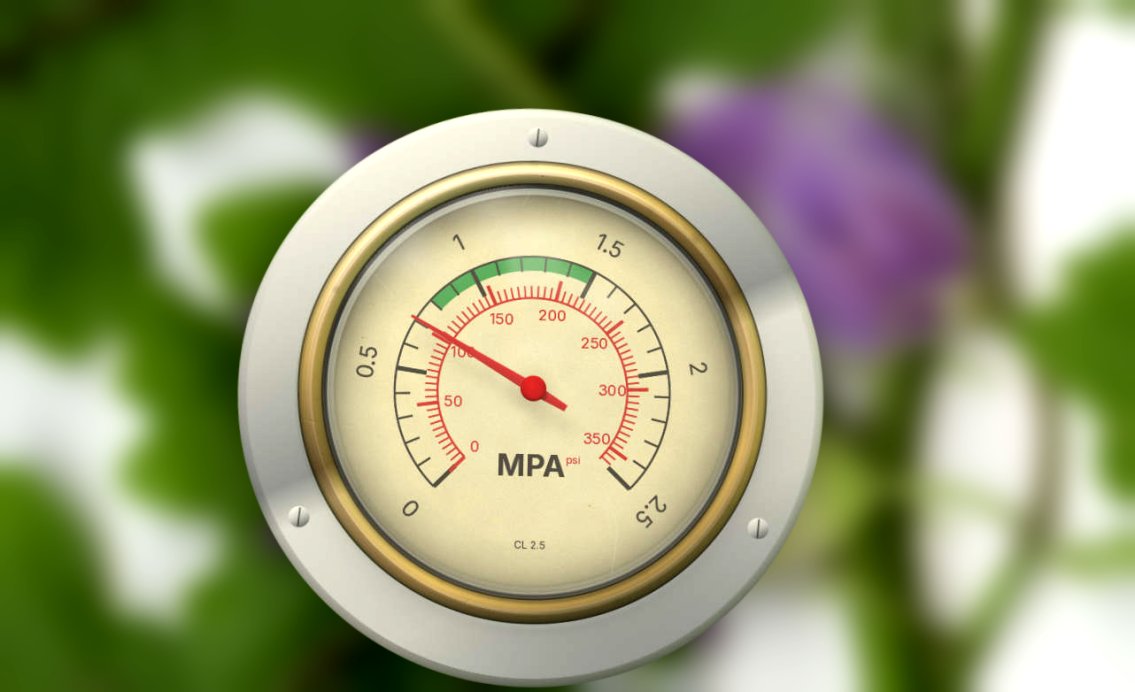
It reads **0.7** MPa
